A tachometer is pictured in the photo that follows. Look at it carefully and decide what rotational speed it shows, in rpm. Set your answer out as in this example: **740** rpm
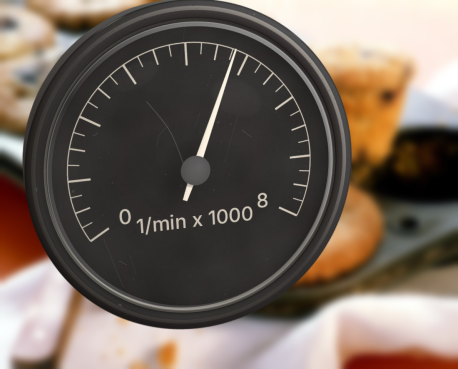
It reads **4750** rpm
